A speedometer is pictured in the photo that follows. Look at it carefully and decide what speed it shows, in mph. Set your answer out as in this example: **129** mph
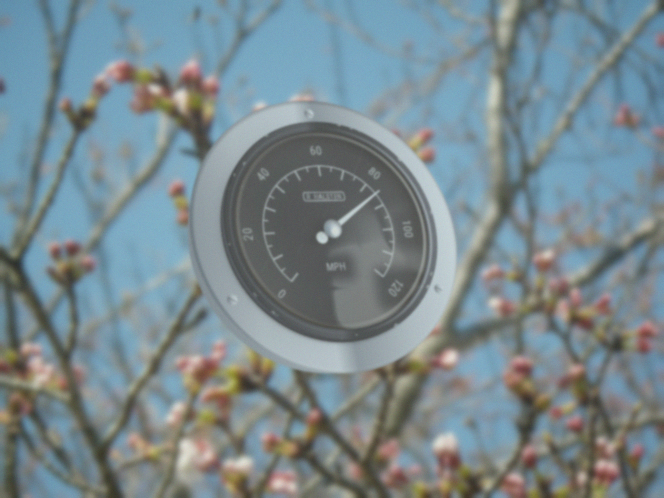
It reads **85** mph
